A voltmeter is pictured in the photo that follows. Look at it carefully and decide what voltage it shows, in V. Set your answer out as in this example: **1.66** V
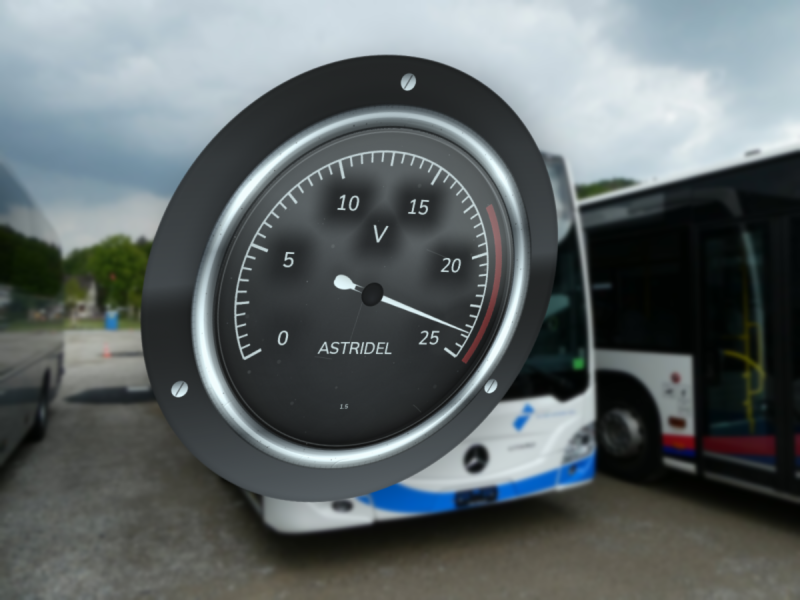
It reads **23.75** V
